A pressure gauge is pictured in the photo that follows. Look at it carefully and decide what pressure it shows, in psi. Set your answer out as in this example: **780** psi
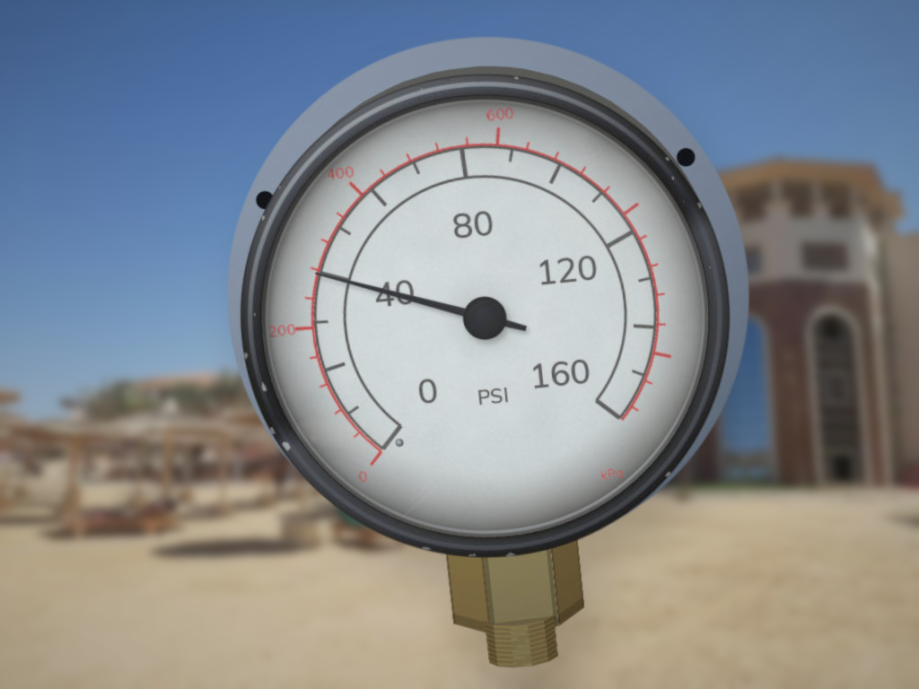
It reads **40** psi
